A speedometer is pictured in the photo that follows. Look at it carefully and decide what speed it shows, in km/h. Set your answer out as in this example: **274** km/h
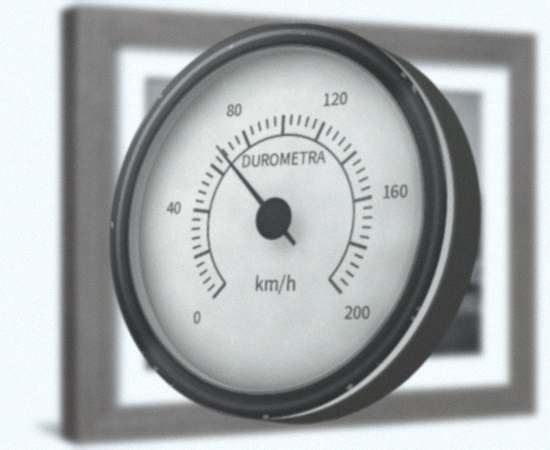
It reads **68** km/h
